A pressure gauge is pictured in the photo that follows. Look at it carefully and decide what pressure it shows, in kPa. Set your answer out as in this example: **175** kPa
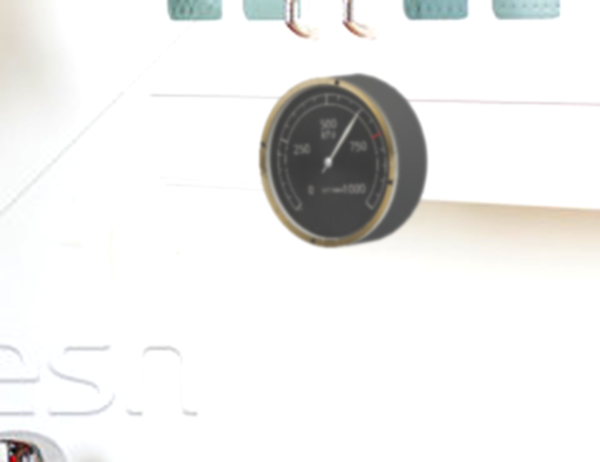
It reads **650** kPa
